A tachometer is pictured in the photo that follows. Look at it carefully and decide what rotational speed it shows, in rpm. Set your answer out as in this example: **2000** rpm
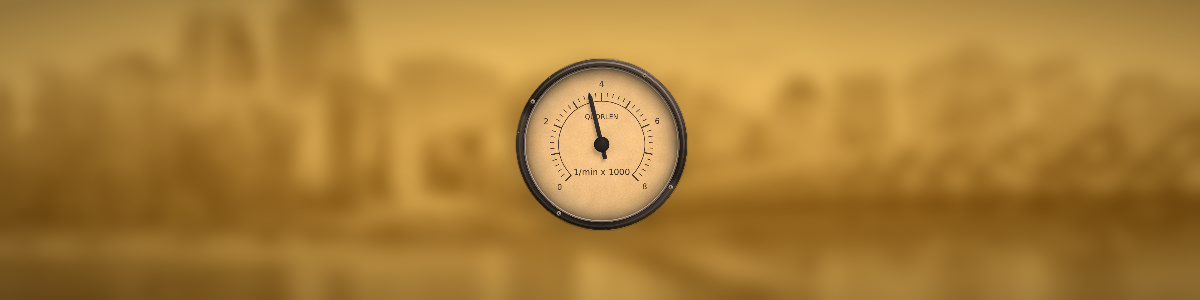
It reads **3600** rpm
